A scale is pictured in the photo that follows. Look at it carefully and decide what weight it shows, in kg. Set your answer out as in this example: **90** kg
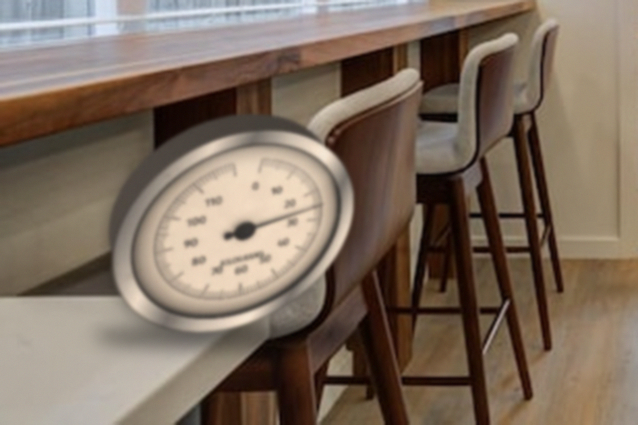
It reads **25** kg
